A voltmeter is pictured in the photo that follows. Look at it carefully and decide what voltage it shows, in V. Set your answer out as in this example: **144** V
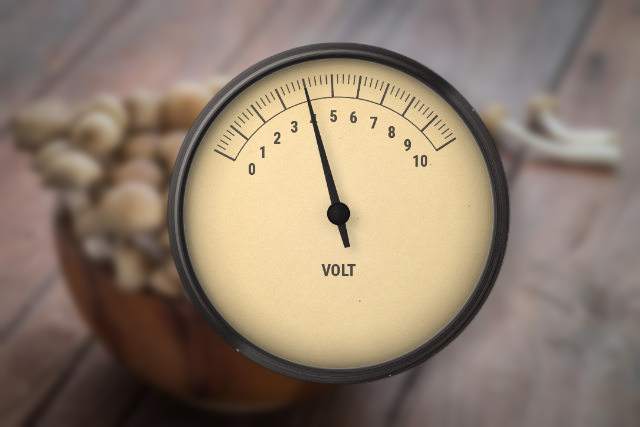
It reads **4** V
